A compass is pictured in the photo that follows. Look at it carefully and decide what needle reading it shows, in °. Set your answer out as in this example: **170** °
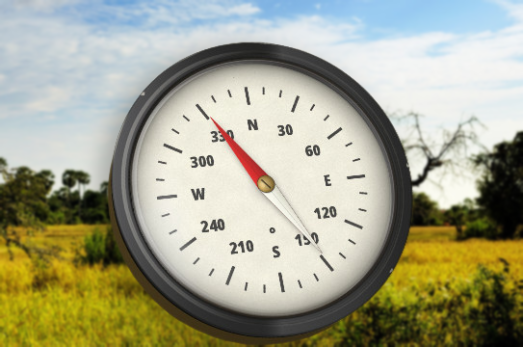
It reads **330** °
